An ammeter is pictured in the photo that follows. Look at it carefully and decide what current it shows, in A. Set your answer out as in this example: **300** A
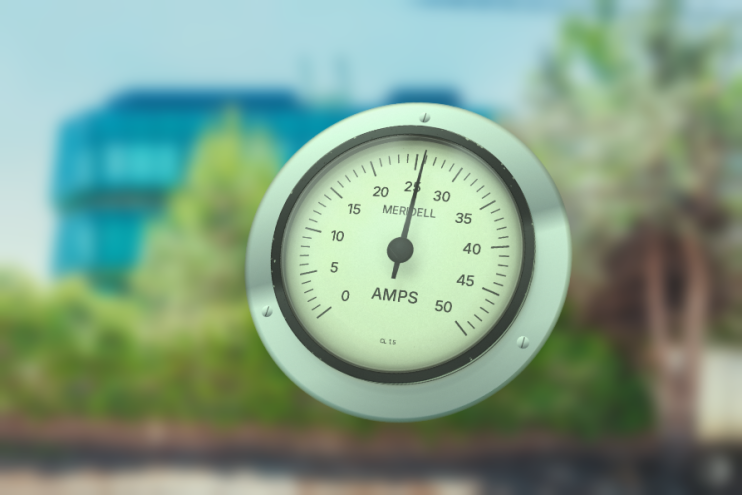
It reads **26** A
